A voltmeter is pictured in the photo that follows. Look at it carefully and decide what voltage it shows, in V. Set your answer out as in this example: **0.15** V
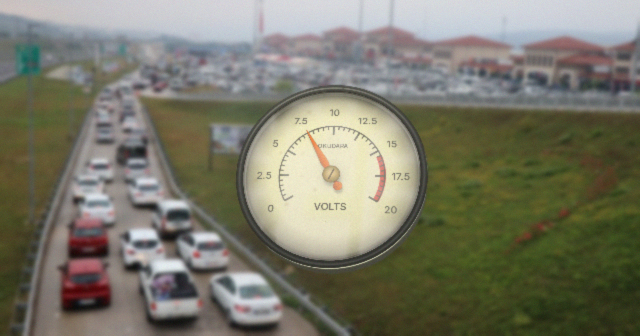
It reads **7.5** V
